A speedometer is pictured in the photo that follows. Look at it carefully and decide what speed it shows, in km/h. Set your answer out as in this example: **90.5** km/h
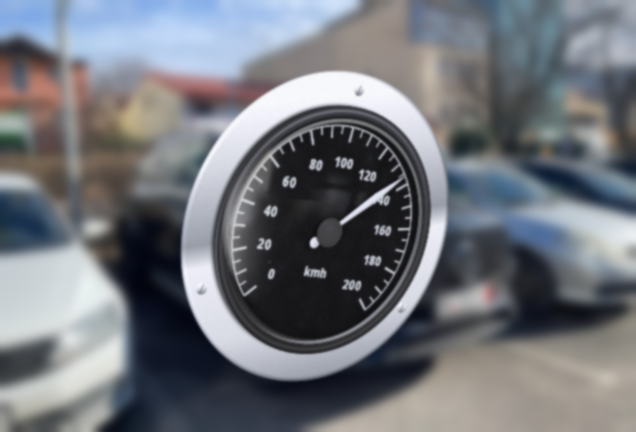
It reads **135** km/h
